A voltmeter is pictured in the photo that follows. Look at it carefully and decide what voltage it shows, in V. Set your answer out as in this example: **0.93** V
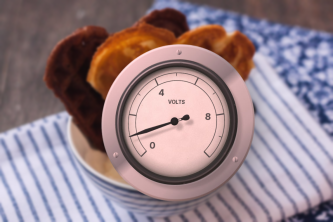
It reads **1** V
